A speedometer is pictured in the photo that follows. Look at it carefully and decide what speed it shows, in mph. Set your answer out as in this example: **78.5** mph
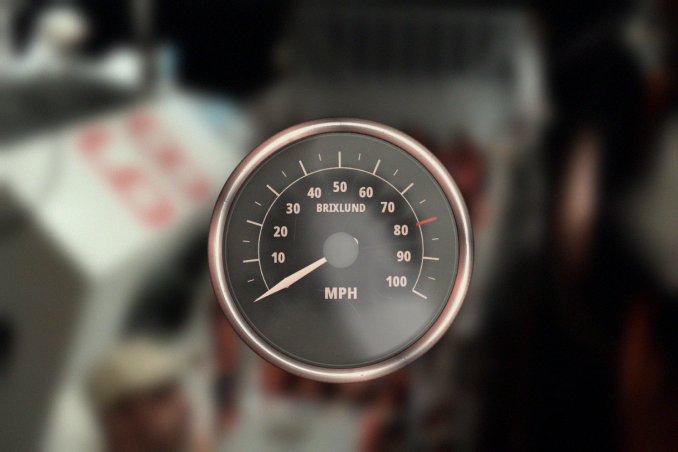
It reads **0** mph
